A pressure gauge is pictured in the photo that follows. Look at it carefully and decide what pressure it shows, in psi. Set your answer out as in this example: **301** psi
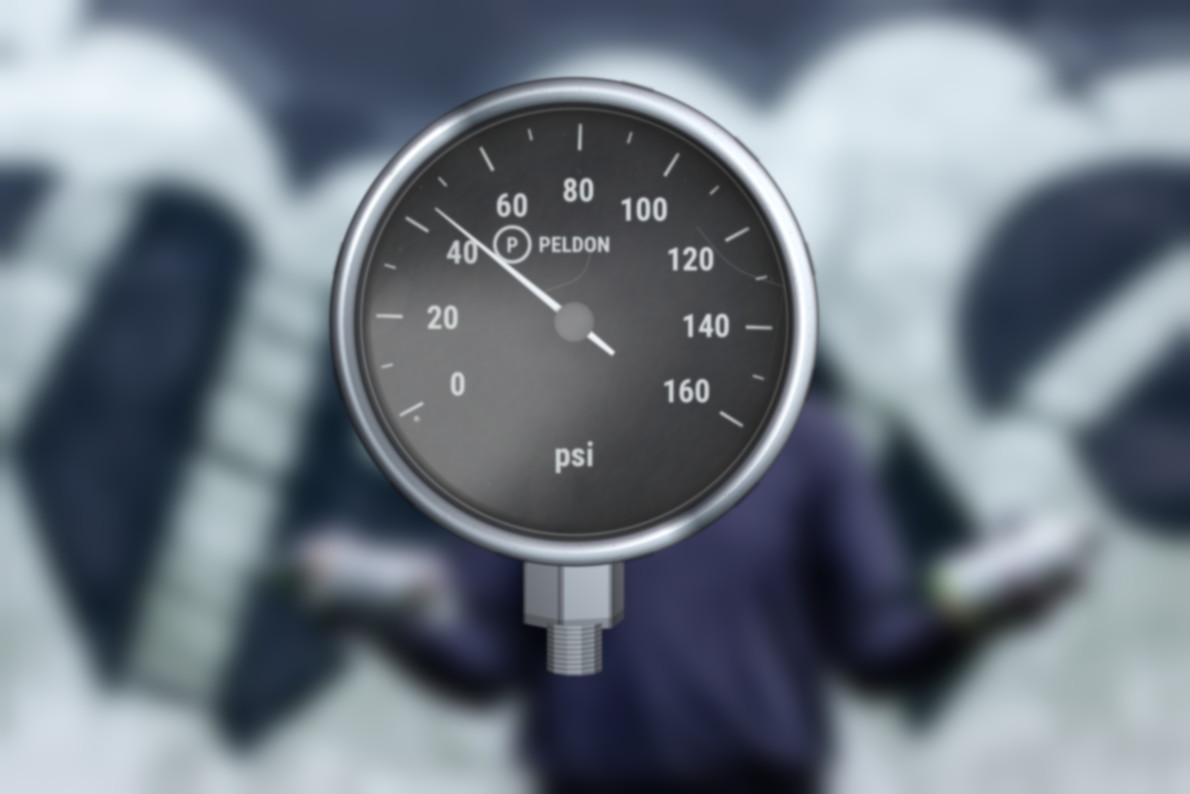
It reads **45** psi
